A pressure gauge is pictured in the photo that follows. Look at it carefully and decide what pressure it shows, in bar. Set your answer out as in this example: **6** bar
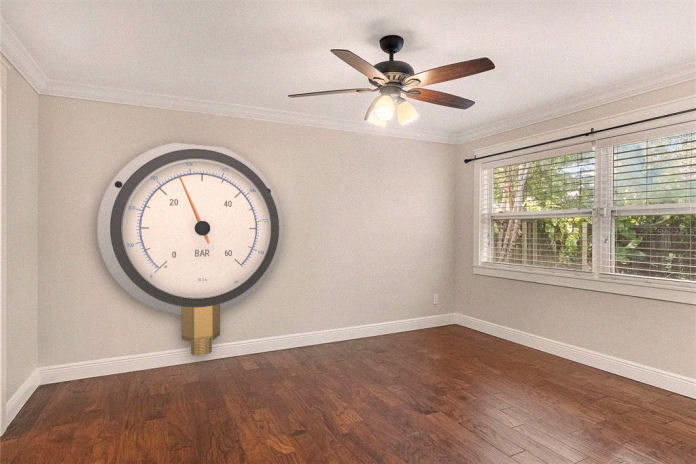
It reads **25** bar
